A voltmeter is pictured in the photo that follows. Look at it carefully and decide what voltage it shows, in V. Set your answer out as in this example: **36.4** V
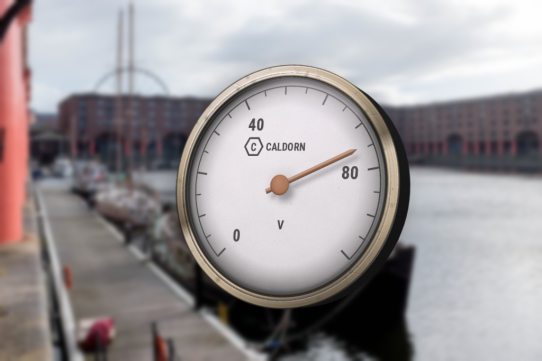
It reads **75** V
